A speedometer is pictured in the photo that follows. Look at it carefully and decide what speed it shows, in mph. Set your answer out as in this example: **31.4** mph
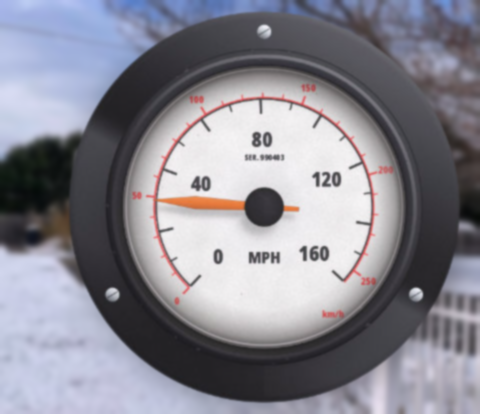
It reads **30** mph
